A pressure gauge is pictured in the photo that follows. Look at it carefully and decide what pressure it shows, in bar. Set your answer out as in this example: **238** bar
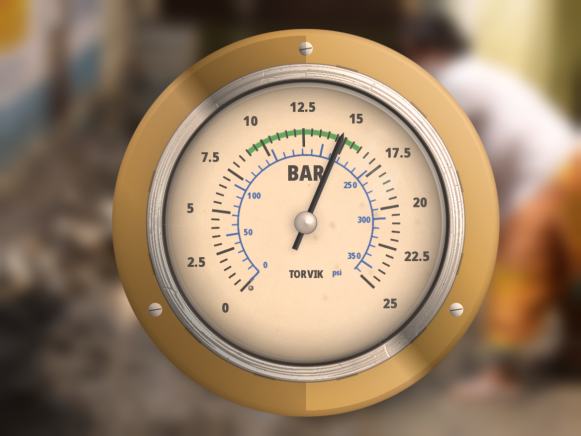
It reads **14.75** bar
